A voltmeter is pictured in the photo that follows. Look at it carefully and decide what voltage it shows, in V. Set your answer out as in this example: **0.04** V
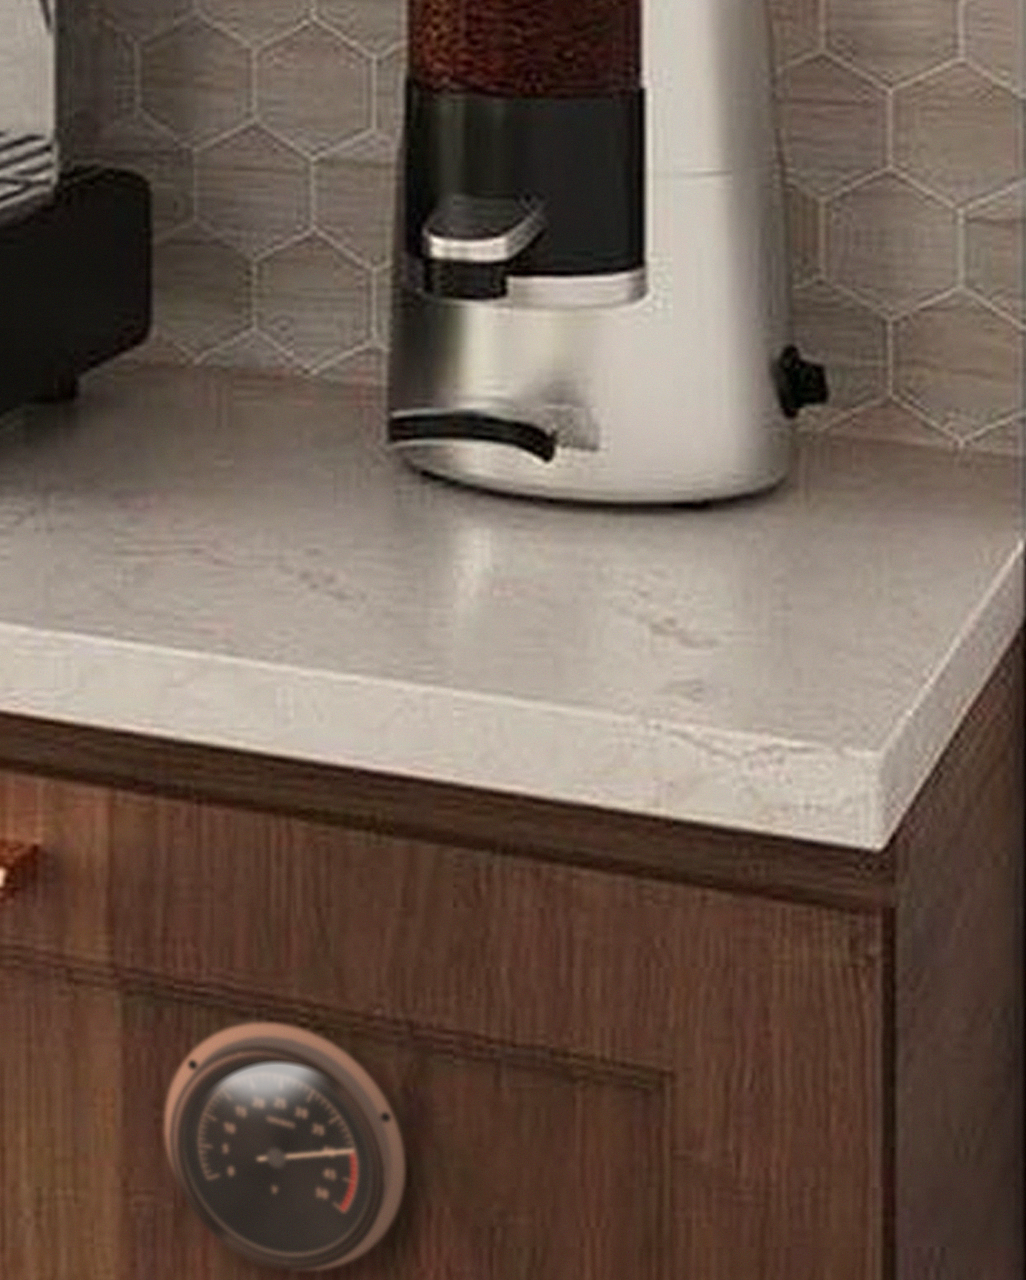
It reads **40** V
